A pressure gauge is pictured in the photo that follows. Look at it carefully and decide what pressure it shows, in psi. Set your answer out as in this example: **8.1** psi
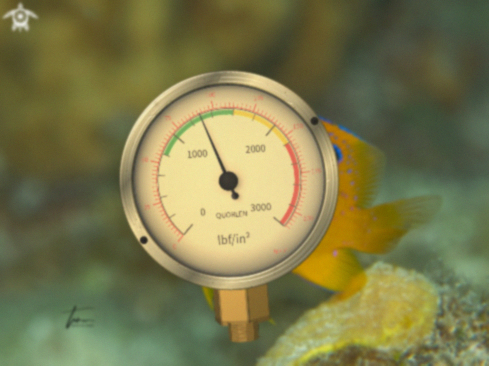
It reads **1300** psi
